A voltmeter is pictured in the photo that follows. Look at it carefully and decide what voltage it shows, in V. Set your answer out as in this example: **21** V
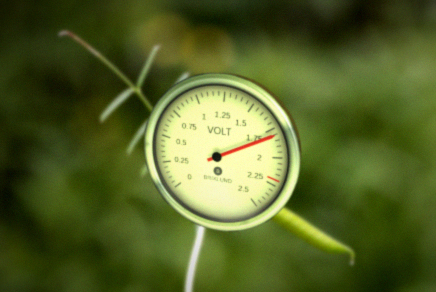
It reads **1.8** V
